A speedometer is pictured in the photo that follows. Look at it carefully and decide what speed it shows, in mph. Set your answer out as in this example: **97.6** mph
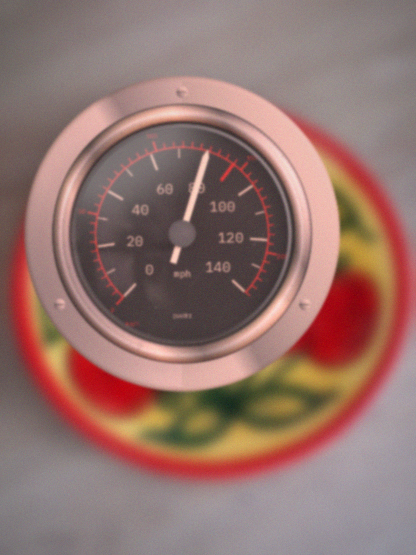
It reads **80** mph
